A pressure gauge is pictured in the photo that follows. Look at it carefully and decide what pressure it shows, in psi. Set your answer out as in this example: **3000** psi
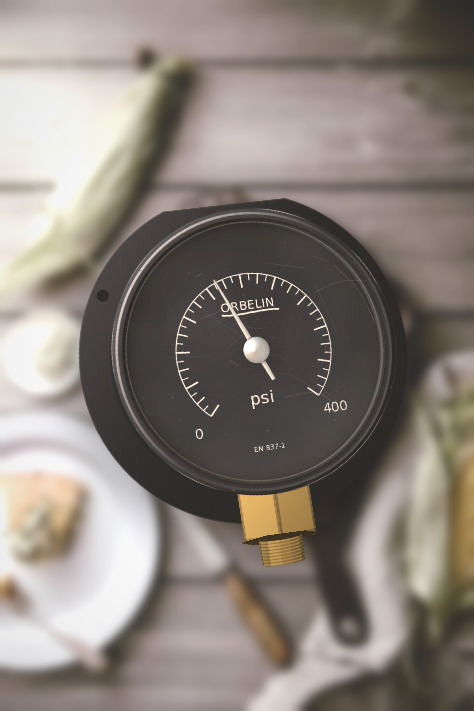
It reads **170** psi
